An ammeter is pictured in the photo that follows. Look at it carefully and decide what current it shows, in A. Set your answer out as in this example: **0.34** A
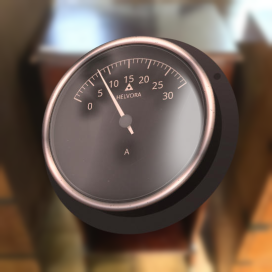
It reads **8** A
